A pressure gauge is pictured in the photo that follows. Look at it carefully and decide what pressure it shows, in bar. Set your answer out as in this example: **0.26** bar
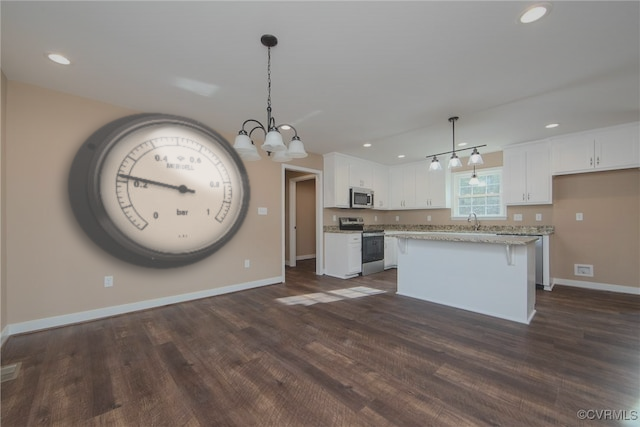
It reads **0.22** bar
